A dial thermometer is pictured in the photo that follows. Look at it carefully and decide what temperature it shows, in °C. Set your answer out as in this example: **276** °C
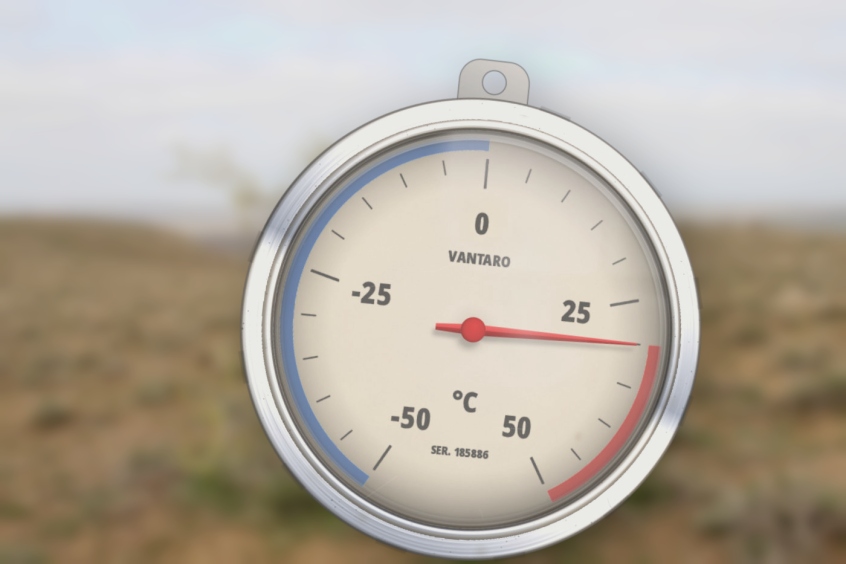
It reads **30** °C
